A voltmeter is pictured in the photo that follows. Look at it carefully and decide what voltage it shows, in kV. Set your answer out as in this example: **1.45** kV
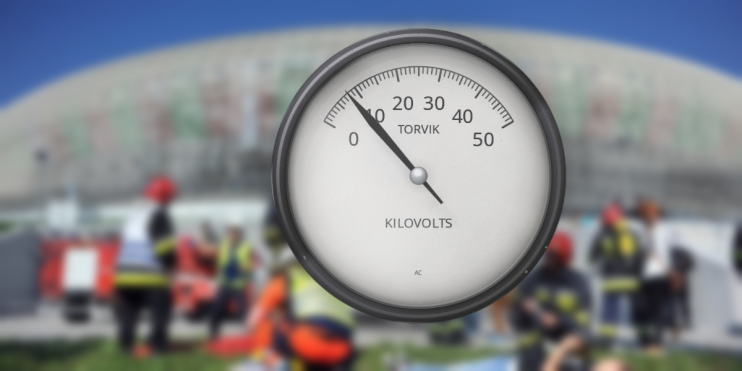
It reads **8** kV
